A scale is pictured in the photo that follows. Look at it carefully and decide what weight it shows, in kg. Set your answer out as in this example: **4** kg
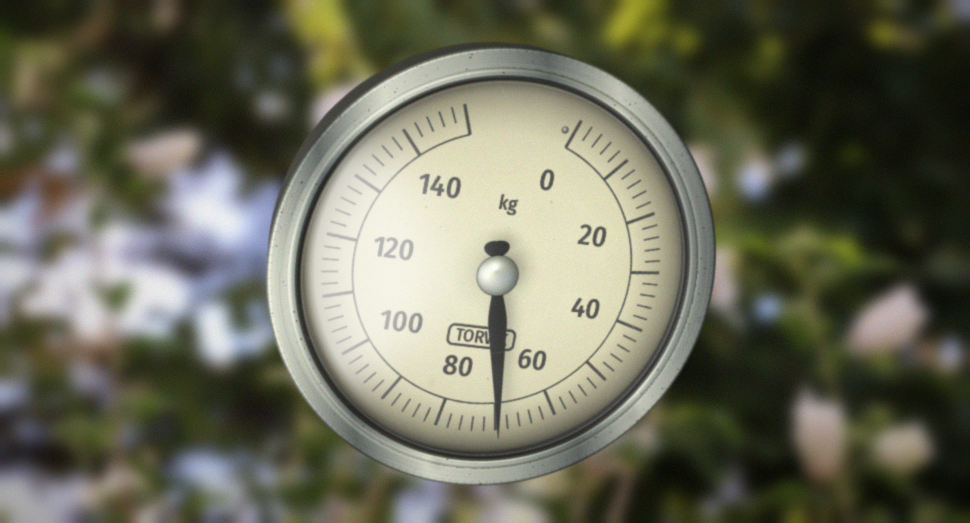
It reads **70** kg
